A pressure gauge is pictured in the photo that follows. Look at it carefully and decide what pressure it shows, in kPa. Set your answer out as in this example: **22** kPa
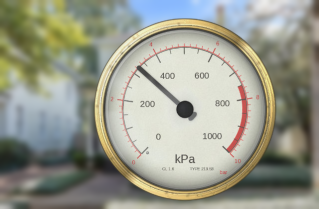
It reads **325** kPa
